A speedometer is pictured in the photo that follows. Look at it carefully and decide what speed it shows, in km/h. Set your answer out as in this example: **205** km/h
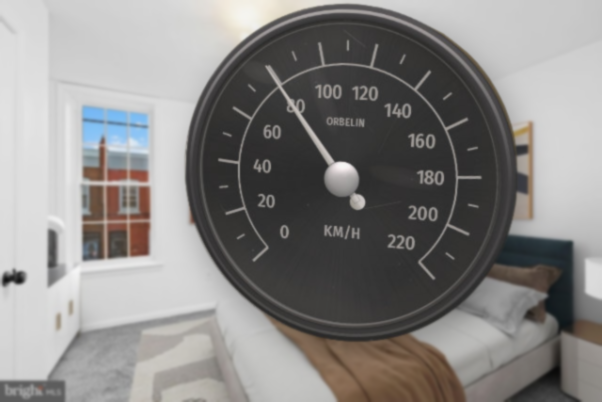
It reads **80** km/h
